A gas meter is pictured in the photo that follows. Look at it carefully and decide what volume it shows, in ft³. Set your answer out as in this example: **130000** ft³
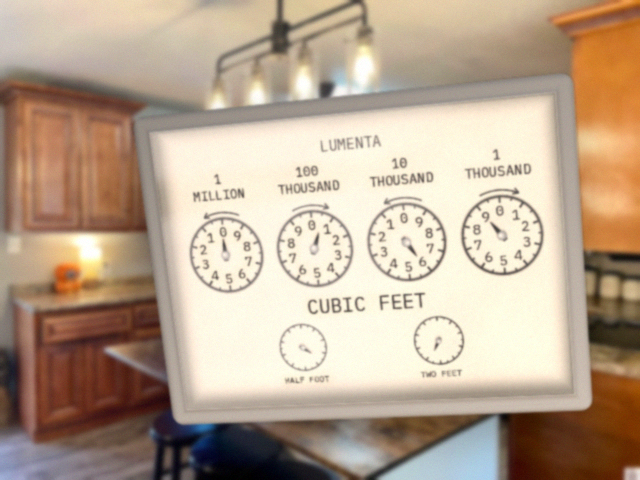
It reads **5900** ft³
